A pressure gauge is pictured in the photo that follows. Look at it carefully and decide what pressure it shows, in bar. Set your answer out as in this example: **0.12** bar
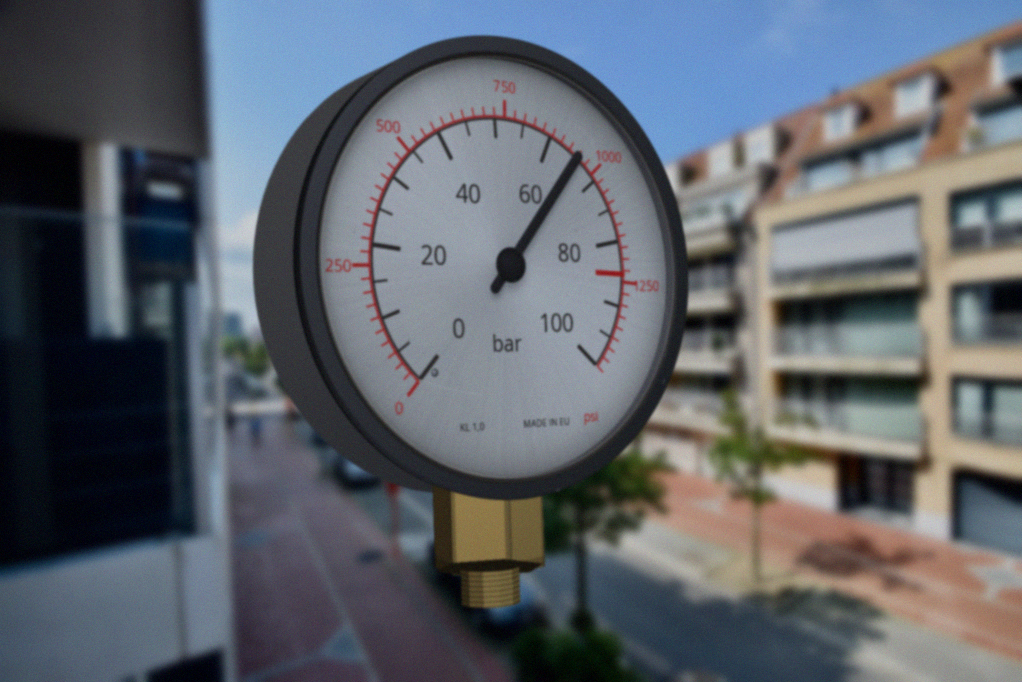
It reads **65** bar
